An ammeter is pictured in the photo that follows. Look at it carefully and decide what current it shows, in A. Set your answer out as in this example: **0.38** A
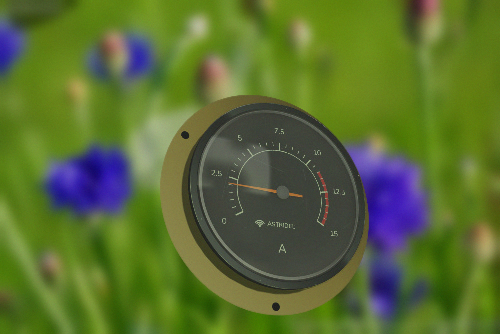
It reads **2** A
